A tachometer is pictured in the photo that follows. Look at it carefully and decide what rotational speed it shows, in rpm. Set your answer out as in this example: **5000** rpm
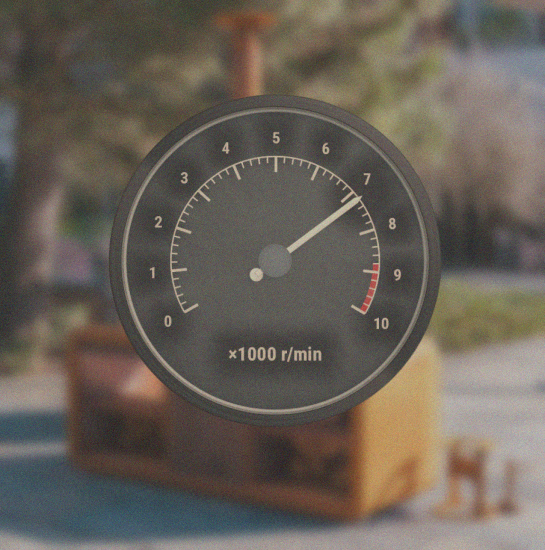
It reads **7200** rpm
